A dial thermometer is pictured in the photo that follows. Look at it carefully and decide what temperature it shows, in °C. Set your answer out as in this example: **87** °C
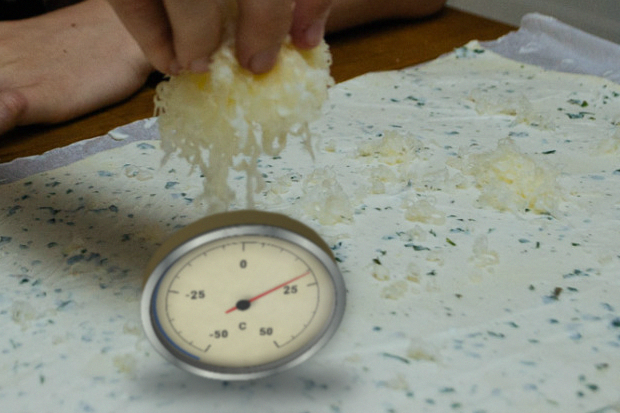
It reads **20** °C
